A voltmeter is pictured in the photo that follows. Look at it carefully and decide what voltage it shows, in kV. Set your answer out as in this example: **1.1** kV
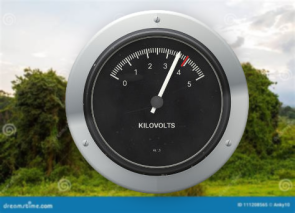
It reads **3.5** kV
